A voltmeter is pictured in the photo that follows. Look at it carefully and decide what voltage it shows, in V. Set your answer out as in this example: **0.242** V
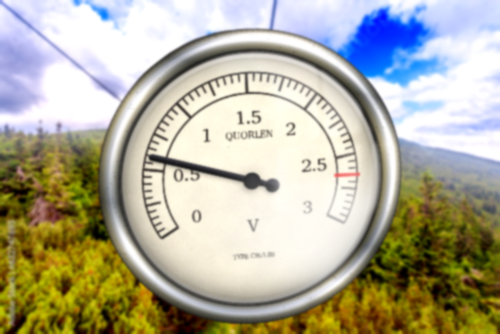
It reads **0.6** V
